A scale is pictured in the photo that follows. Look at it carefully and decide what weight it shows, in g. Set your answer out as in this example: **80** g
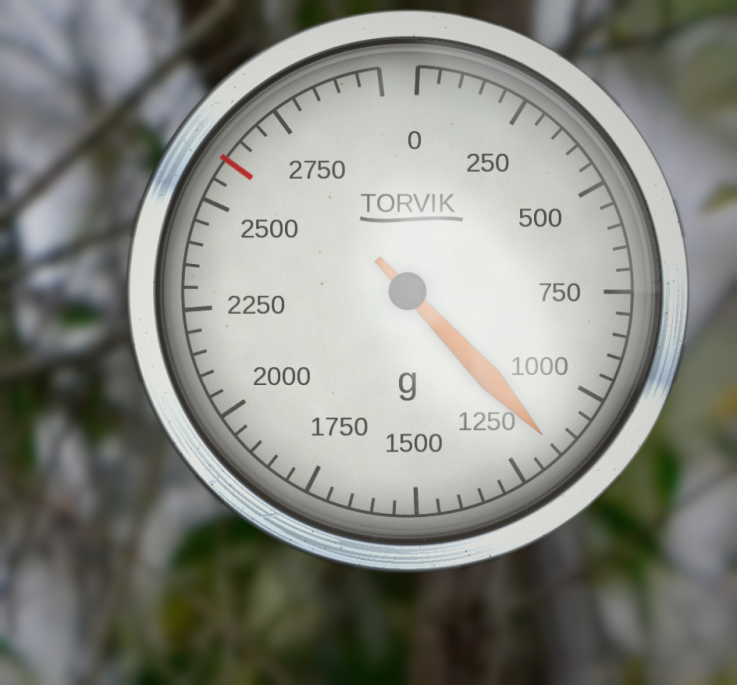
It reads **1150** g
